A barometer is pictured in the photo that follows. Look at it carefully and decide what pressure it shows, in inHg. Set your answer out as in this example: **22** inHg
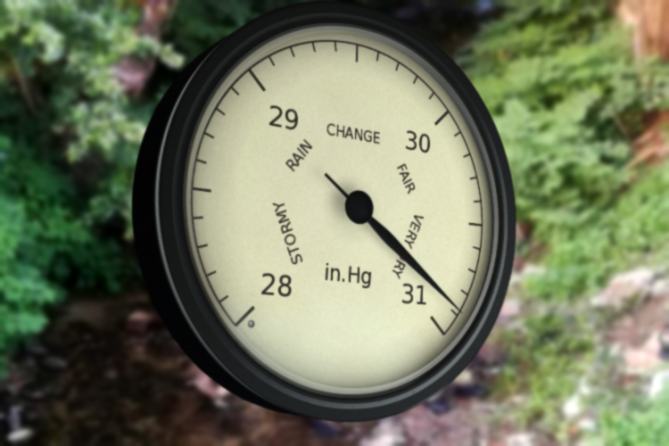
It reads **30.9** inHg
